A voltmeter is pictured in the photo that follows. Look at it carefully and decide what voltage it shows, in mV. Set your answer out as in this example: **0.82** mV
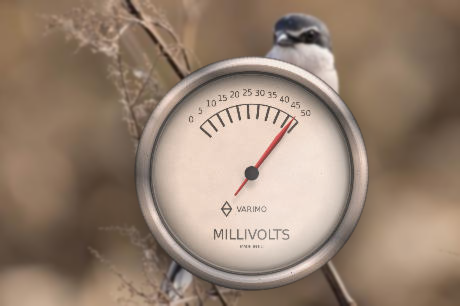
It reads **47.5** mV
